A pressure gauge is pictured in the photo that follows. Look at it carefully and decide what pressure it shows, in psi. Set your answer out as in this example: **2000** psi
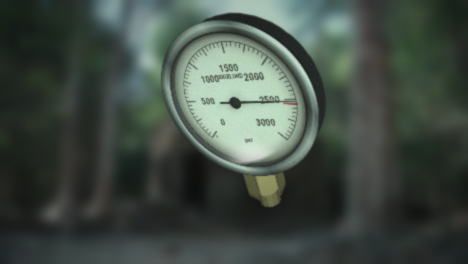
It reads **2500** psi
